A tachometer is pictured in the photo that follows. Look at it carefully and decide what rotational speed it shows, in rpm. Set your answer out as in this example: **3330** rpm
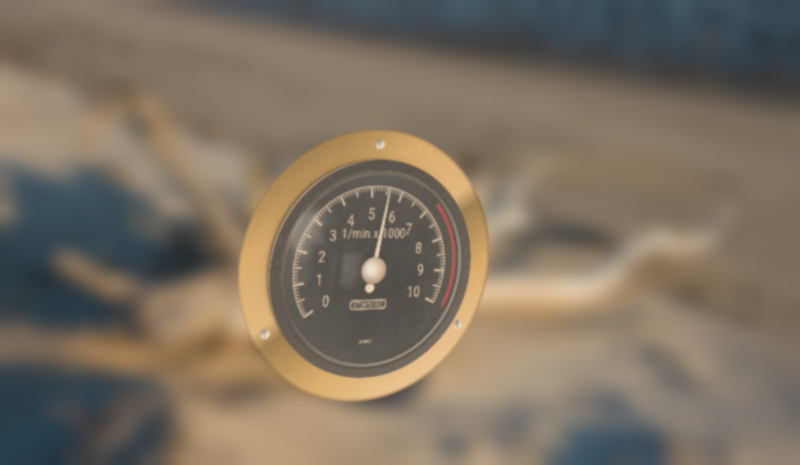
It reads **5500** rpm
